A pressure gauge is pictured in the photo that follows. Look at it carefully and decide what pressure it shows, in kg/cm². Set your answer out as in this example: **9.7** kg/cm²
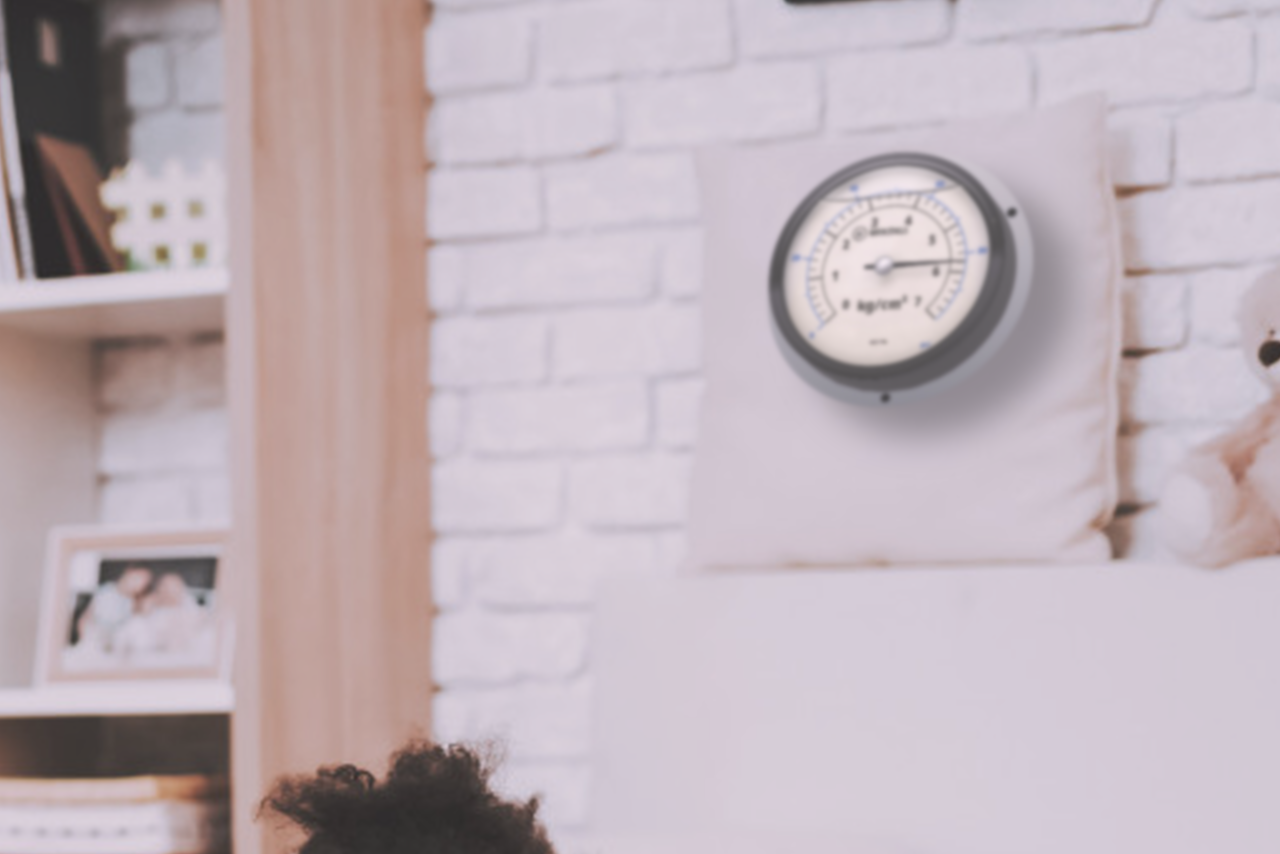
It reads **5.8** kg/cm²
